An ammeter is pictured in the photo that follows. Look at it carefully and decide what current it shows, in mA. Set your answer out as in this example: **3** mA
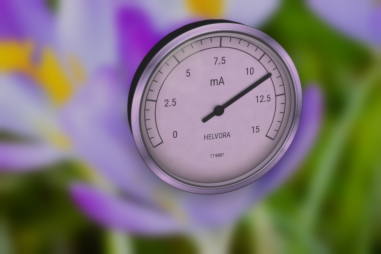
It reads **11** mA
